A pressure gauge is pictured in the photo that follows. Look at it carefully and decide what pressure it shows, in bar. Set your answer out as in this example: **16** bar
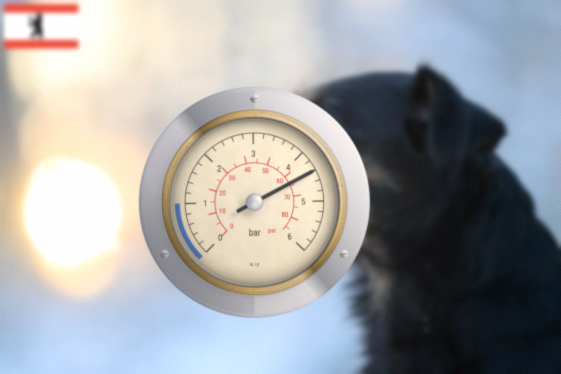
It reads **4.4** bar
